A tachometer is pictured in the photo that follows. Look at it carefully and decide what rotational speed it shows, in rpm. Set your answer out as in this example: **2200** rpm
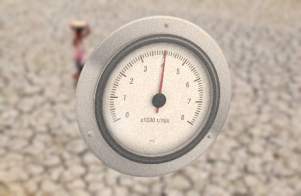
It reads **4000** rpm
